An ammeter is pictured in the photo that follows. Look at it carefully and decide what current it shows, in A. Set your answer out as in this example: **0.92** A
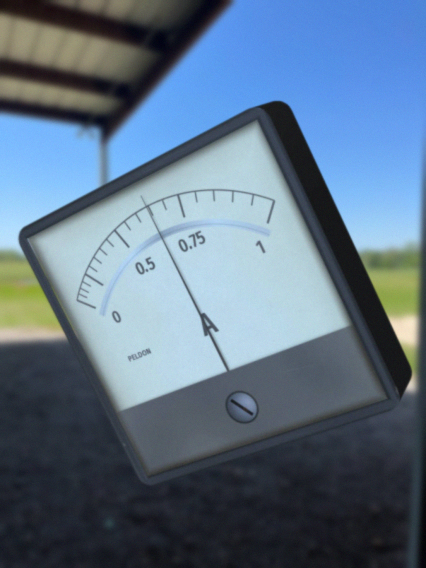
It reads **0.65** A
